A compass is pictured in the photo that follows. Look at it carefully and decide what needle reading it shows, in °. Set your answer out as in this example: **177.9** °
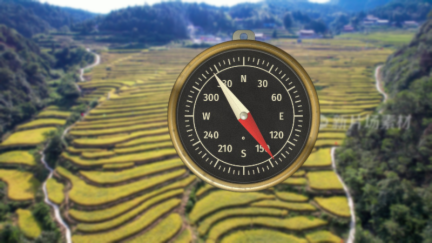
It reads **145** °
